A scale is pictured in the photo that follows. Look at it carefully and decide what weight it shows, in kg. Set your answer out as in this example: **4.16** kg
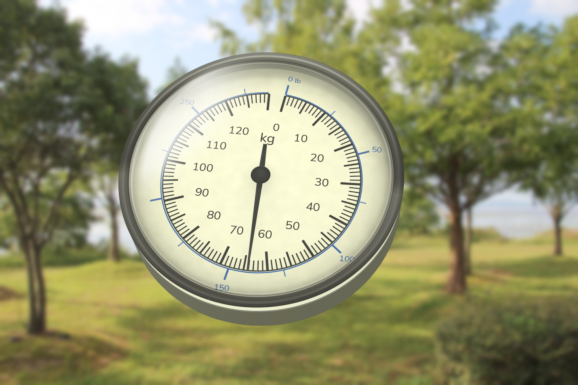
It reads **64** kg
